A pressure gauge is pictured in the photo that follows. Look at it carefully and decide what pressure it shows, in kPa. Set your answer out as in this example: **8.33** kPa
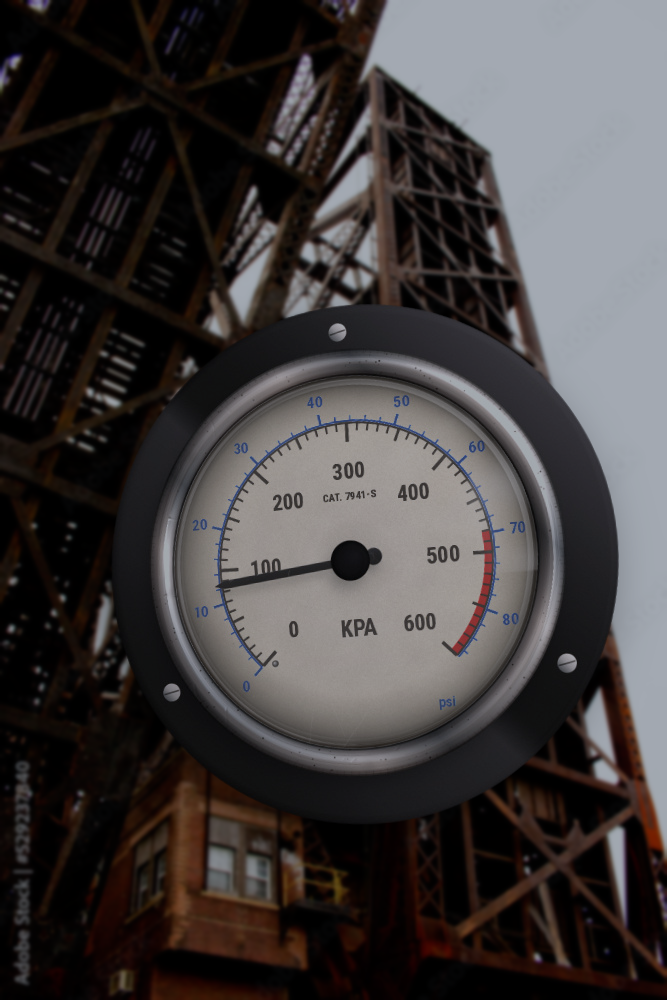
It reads **85** kPa
